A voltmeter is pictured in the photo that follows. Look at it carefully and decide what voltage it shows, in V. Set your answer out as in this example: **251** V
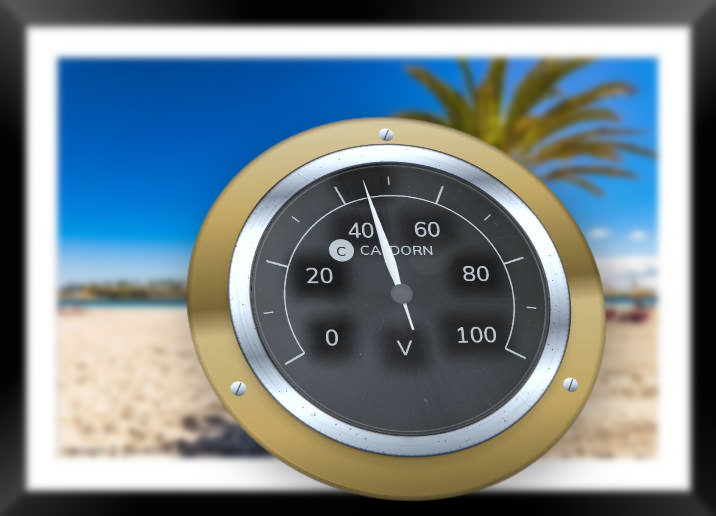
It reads **45** V
